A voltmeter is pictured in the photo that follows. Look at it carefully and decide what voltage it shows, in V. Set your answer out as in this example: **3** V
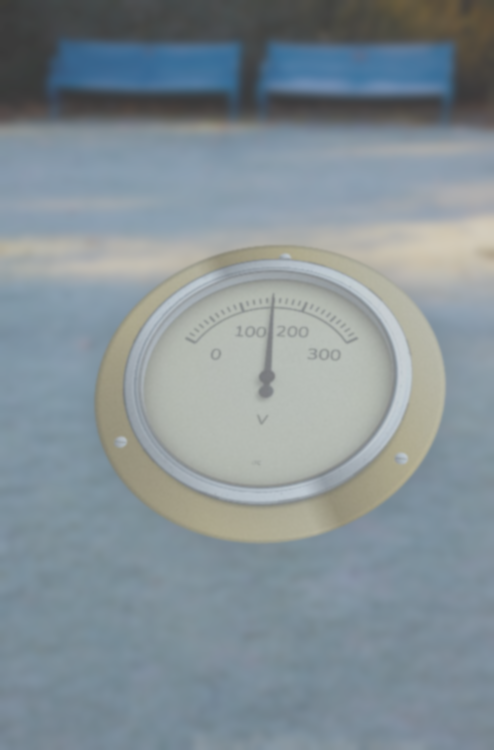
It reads **150** V
